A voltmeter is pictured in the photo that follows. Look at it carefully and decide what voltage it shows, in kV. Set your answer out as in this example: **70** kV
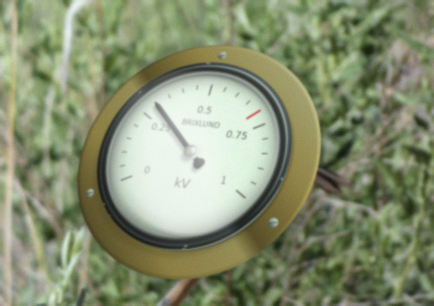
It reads **0.3** kV
